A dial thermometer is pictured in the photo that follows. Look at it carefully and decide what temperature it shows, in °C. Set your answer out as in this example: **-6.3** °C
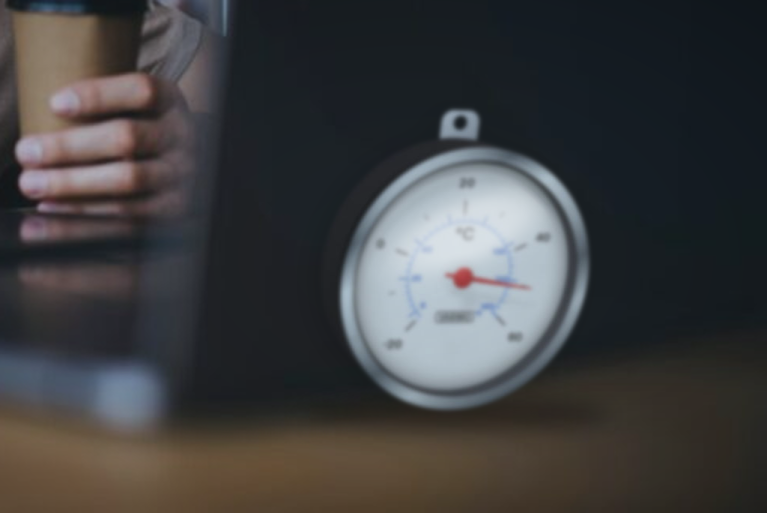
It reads **50** °C
